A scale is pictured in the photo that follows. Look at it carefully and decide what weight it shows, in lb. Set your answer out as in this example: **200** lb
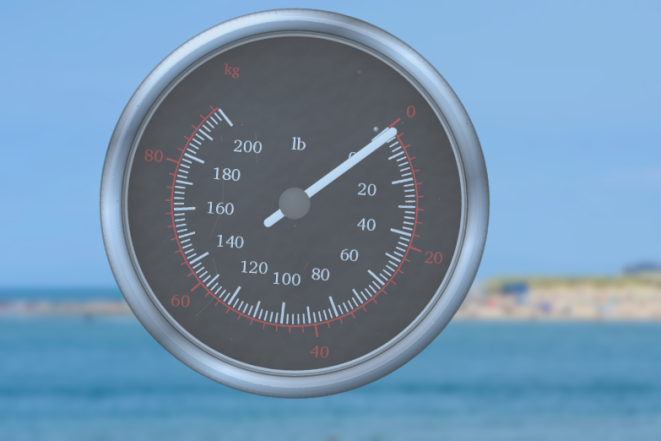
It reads **2** lb
